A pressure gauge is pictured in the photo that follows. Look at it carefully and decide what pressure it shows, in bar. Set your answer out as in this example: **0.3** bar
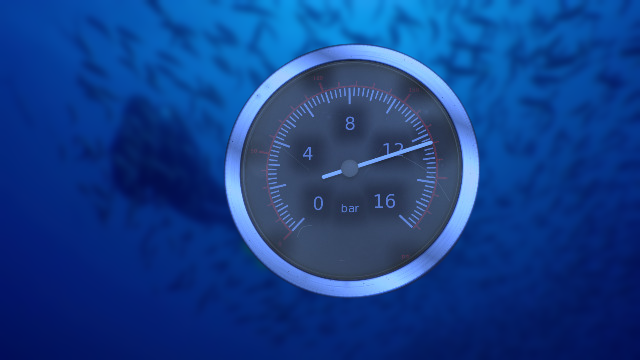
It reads **12.4** bar
